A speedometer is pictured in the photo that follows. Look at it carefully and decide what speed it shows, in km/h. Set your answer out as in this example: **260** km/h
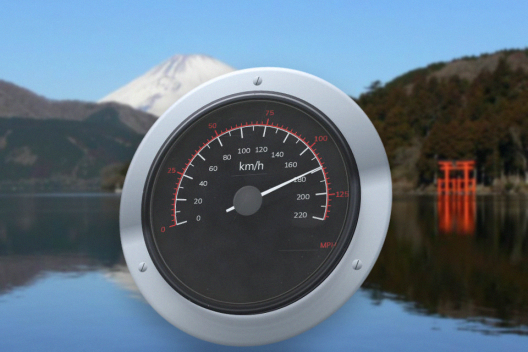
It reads **180** km/h
